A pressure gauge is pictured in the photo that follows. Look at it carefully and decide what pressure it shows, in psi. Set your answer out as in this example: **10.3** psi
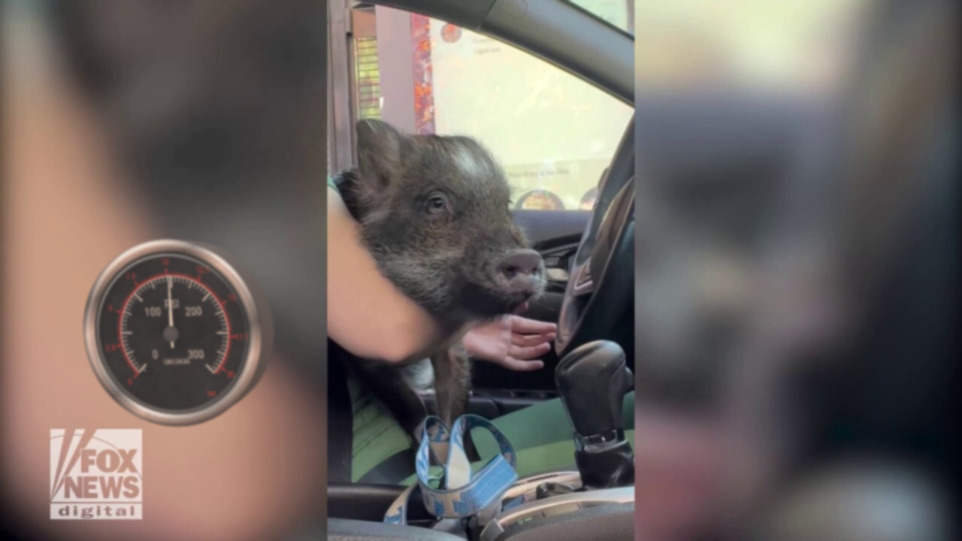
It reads **150** psi
